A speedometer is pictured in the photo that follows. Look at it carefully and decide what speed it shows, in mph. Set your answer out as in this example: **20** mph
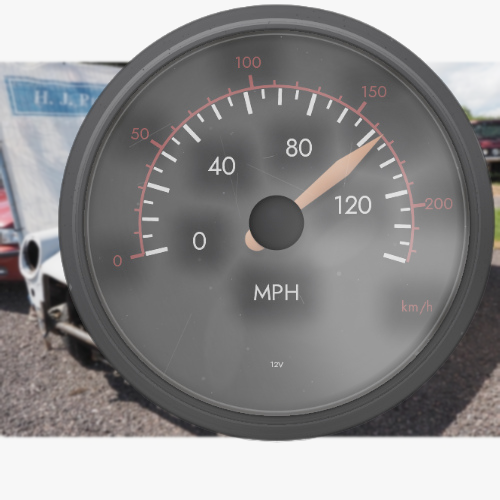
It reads **102.5** mph
